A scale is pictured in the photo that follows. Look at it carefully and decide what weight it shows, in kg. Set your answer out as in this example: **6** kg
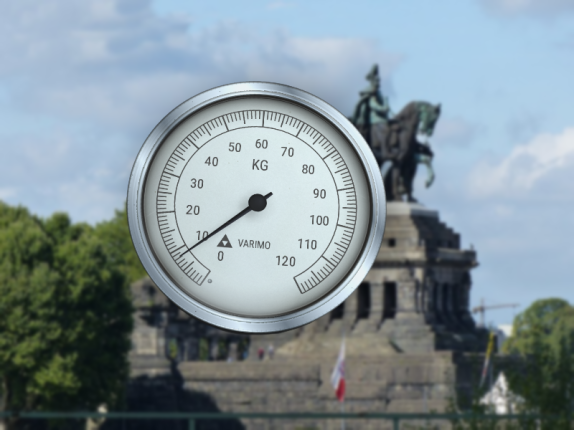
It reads **8** kg
